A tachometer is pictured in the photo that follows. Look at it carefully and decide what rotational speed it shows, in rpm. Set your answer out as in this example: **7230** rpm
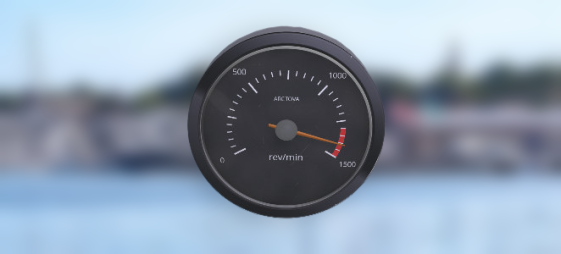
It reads **1400** rpm
